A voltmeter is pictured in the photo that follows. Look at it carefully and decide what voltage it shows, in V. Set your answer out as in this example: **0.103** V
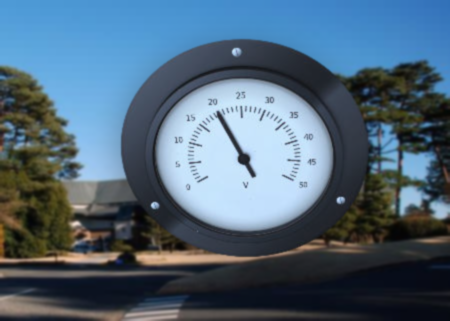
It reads **20** V
